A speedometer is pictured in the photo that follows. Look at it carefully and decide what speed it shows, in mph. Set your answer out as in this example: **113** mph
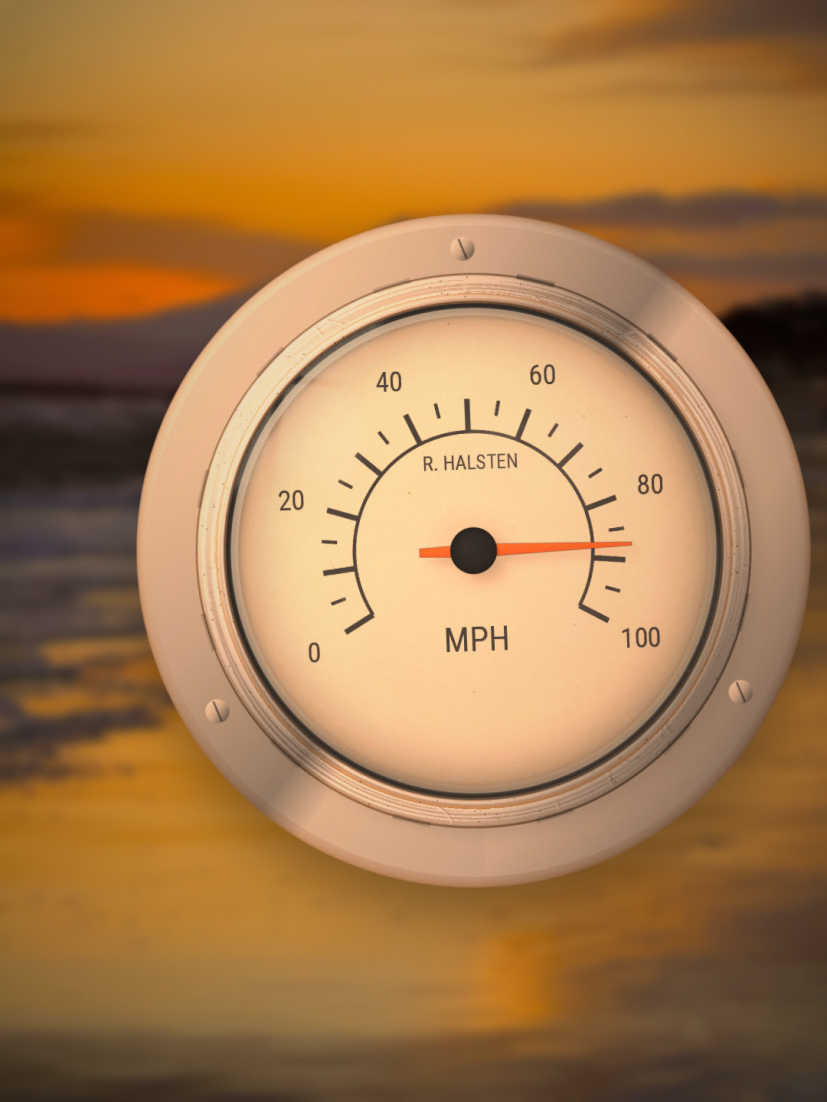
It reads **87.5** mph
